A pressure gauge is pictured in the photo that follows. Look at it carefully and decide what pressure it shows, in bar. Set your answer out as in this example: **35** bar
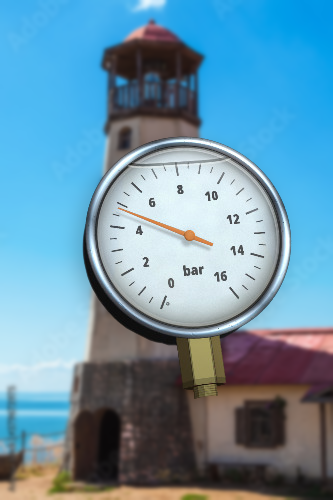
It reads **4.75** bar
